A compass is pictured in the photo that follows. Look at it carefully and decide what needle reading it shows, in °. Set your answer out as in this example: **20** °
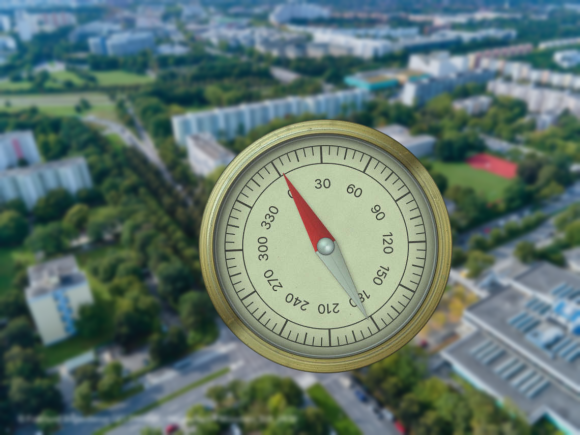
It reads **2.5** °
